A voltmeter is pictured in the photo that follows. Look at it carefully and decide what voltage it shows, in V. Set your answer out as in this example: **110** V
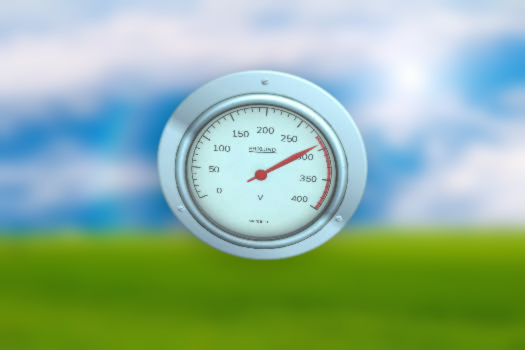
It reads **290** V
